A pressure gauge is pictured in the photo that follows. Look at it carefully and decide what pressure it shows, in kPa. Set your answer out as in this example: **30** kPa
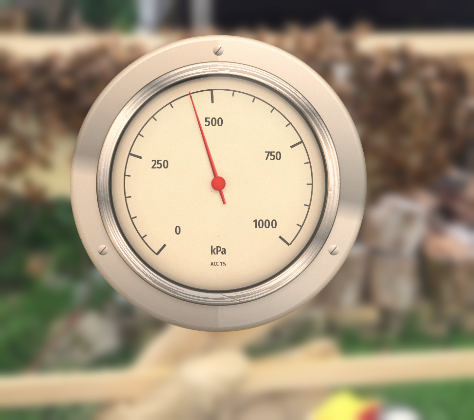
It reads **450** kPa
